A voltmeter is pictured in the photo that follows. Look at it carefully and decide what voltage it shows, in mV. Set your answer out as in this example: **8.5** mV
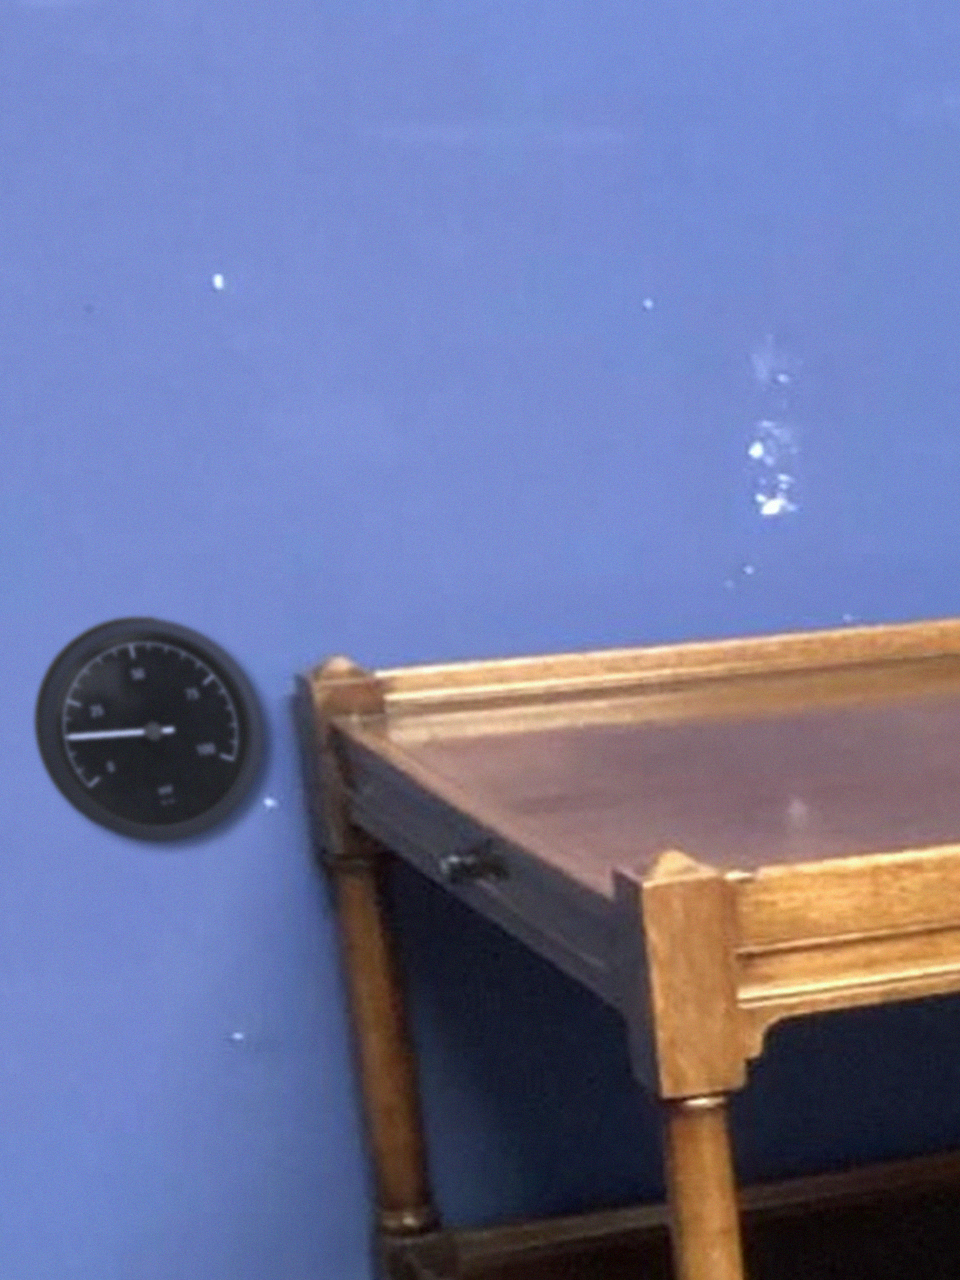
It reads **15** mV
